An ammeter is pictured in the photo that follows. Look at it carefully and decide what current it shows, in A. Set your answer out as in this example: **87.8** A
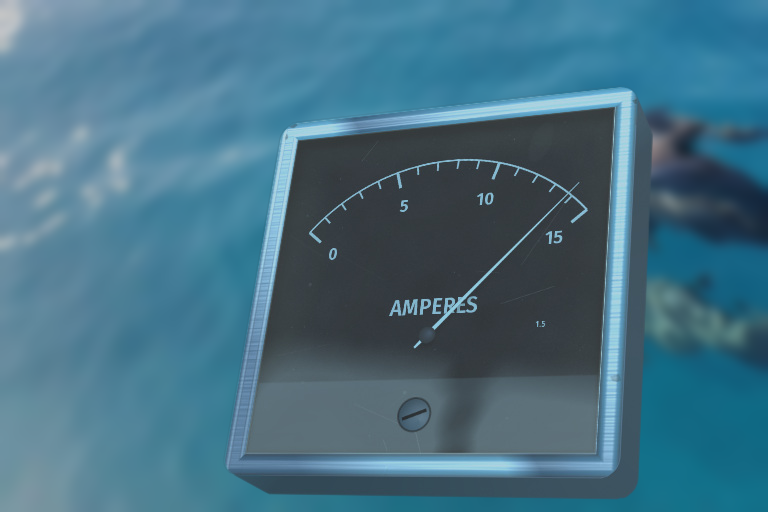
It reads **14** A
